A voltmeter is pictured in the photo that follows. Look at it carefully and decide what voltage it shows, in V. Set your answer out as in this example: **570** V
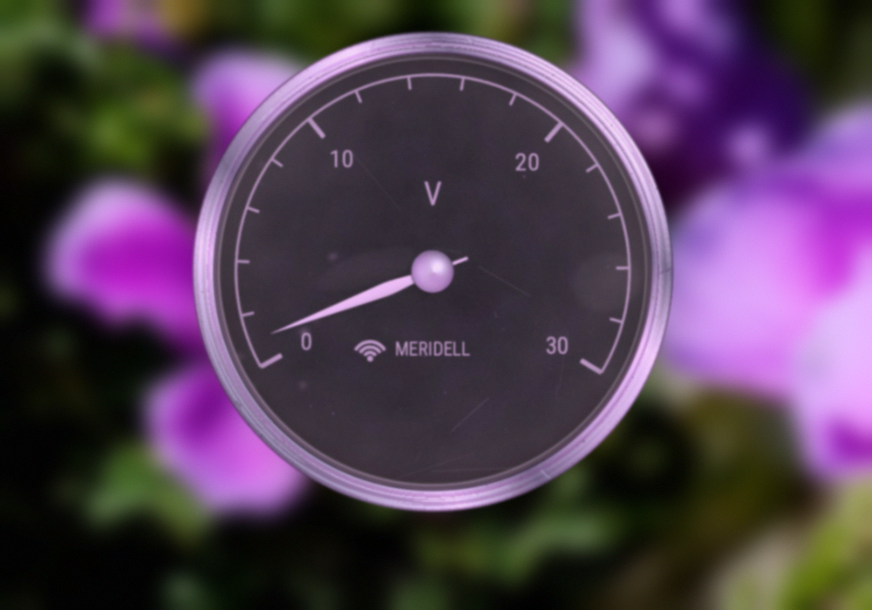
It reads **1** V
